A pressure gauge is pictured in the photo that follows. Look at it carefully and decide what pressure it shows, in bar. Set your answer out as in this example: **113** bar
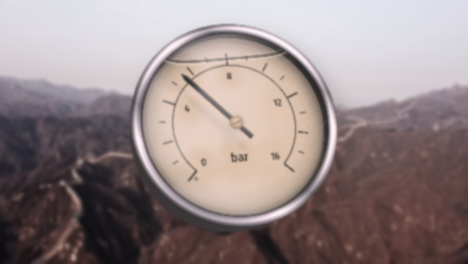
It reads **5.5** bar
